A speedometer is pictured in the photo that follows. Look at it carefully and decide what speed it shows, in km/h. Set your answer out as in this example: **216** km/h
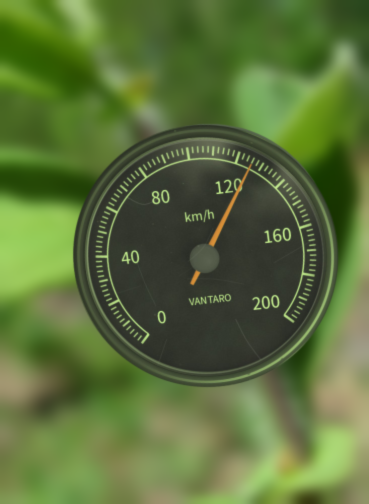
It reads **126** km/h
